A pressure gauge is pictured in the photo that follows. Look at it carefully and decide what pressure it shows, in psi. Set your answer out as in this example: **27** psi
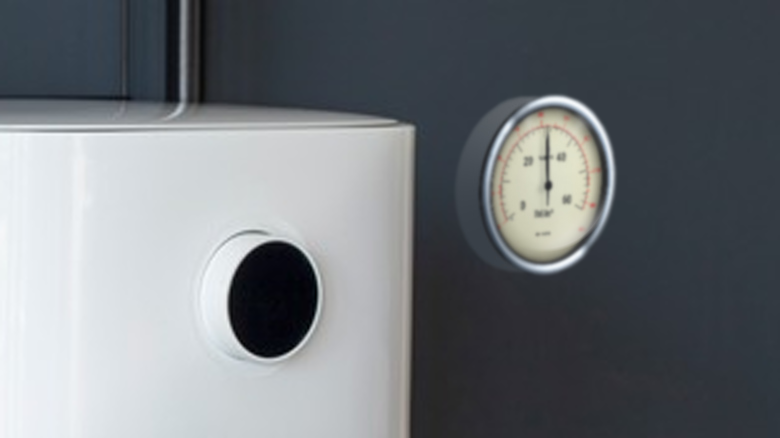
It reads **30** psi
